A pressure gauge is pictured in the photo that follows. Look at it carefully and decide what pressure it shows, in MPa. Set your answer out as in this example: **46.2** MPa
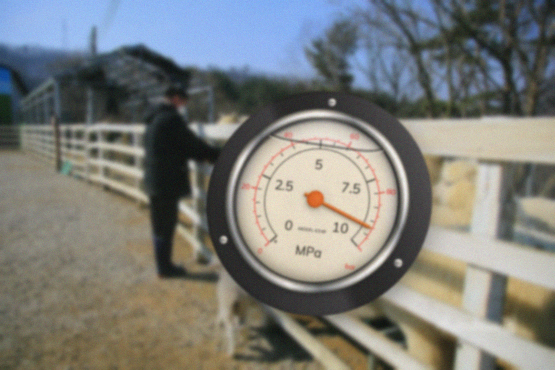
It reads **9.25** MPa
